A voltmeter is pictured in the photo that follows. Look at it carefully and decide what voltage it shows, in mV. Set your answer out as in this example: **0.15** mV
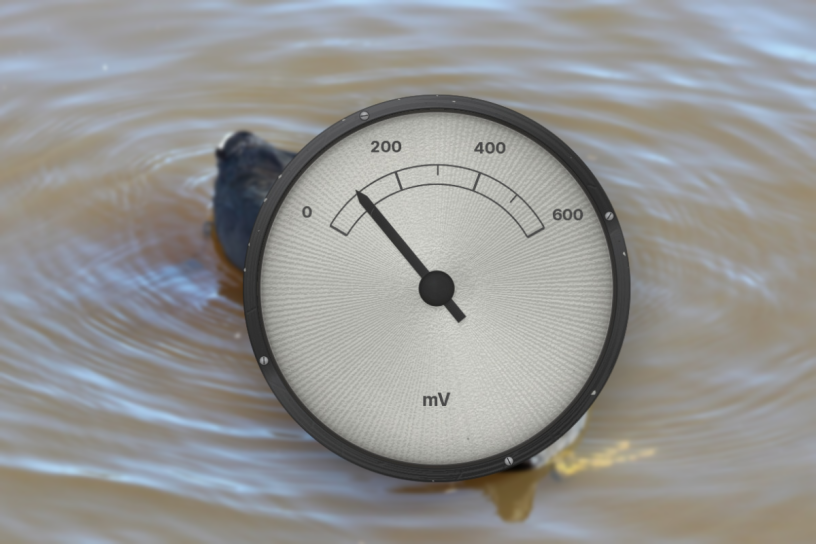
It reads **100** mV
